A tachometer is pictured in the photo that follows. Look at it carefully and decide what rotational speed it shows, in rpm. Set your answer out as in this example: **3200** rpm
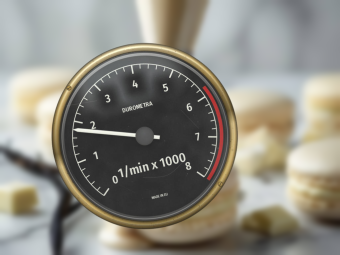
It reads **1800** rpm
